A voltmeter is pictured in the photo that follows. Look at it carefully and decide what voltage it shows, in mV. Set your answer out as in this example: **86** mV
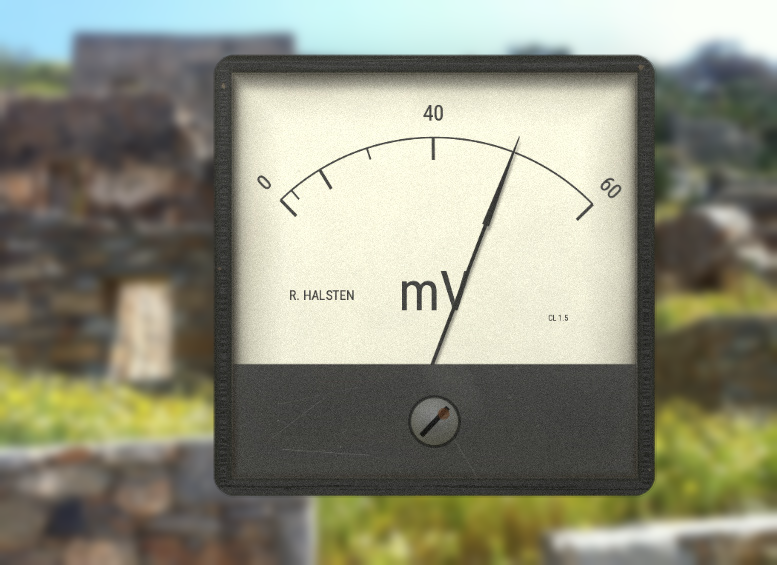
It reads **50** mV
